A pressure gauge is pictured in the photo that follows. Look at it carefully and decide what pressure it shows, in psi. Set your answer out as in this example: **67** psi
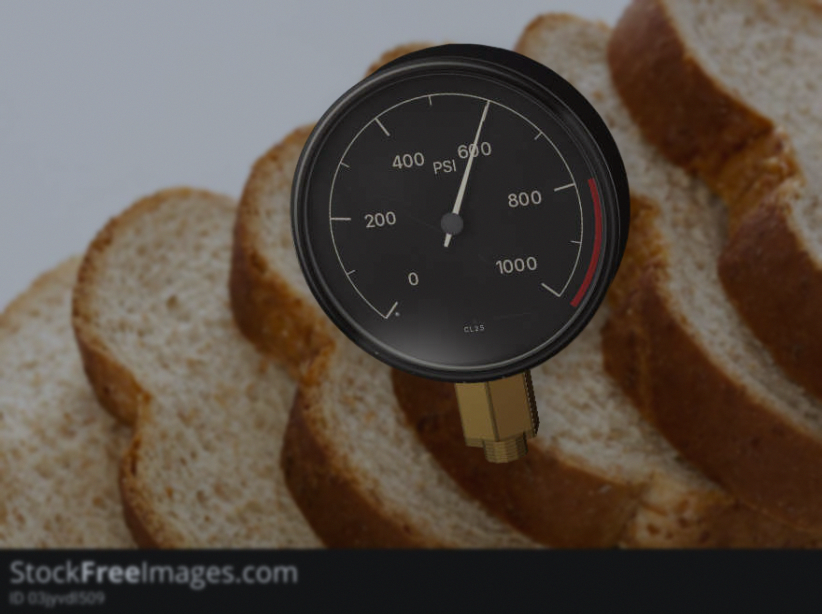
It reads **600** psi
